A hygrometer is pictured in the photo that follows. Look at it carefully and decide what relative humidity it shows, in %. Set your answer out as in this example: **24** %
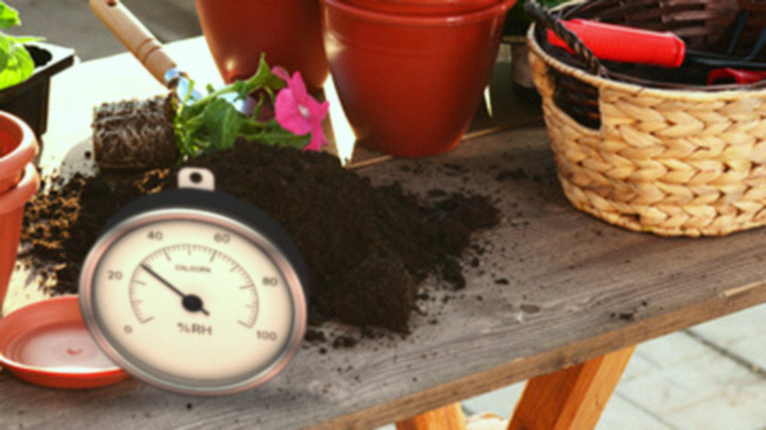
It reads **30** %
